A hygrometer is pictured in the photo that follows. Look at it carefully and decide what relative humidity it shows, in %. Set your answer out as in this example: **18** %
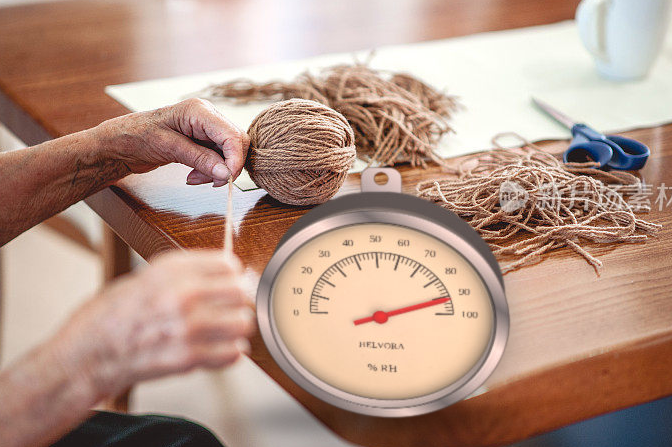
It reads **90** %
